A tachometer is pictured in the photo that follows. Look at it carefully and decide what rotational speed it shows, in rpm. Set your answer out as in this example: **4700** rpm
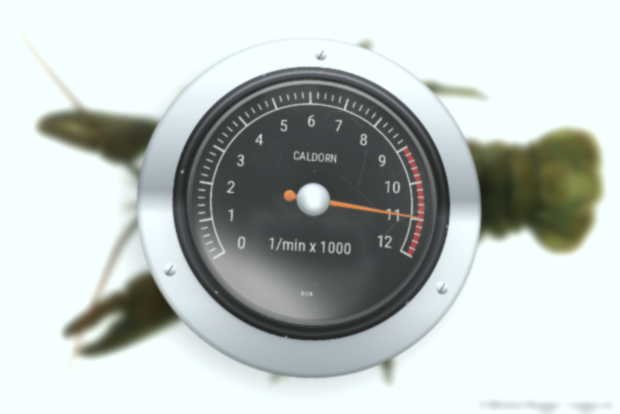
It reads **11000** rpm
